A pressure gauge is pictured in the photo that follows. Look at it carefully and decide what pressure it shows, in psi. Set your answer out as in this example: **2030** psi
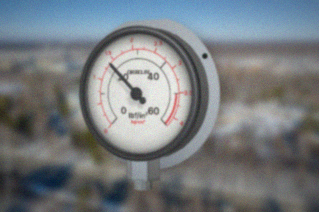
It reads **20** psi
